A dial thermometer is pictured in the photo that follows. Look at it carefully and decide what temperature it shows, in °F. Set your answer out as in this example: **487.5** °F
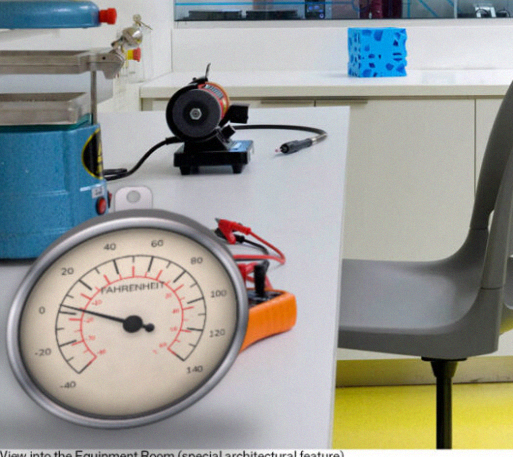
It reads **5** °F
